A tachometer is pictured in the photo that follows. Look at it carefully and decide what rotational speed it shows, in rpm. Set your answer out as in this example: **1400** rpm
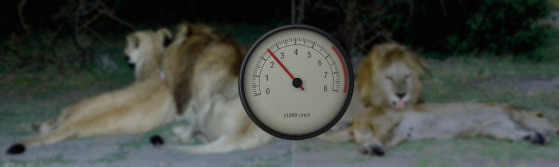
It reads **2500** rpm
